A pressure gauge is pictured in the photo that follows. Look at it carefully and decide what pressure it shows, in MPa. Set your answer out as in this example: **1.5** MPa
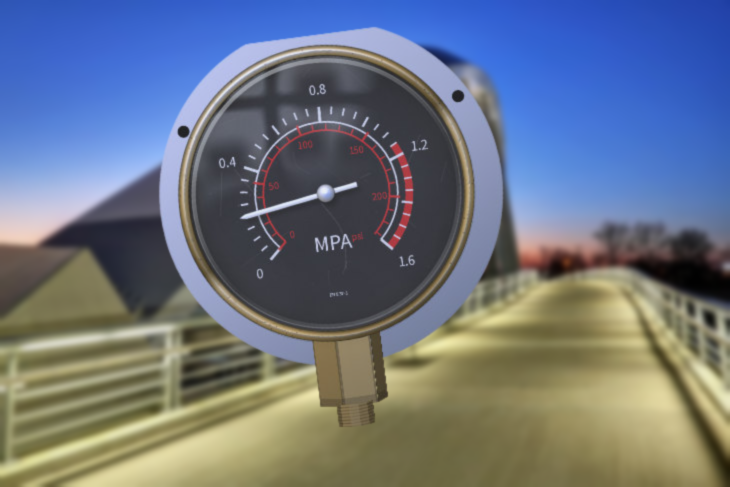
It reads **0.2** MPa
